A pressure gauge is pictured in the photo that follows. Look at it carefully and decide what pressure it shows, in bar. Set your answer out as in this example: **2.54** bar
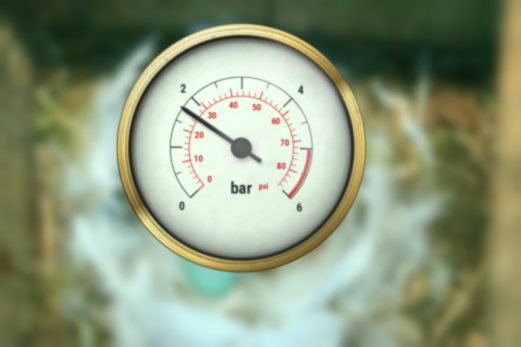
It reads **1.75** bar
